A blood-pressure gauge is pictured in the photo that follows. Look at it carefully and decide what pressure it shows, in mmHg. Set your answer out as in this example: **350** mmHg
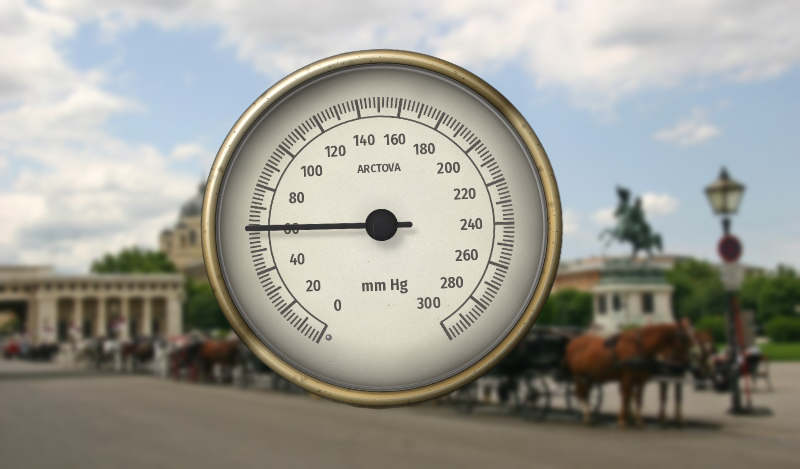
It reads **60** mmHg
